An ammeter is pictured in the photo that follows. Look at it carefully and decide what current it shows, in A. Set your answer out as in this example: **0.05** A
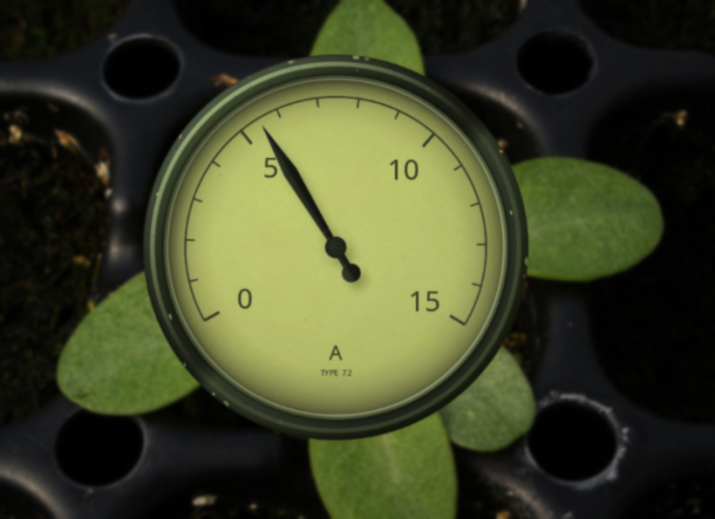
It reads **5.5** A
